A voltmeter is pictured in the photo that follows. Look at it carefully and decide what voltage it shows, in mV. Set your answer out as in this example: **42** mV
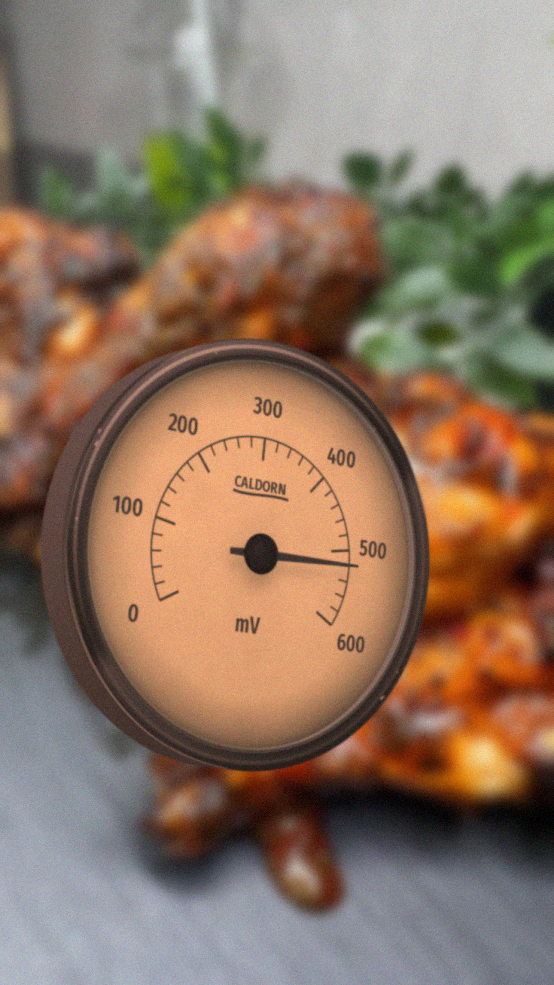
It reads **520** mV
